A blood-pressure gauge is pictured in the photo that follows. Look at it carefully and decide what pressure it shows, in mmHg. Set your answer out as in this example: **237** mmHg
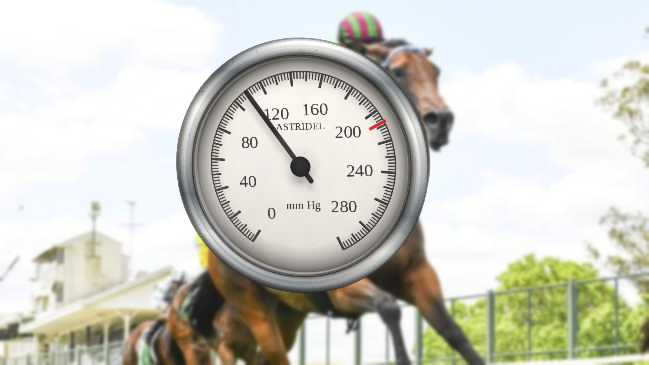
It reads **110** mmHg
